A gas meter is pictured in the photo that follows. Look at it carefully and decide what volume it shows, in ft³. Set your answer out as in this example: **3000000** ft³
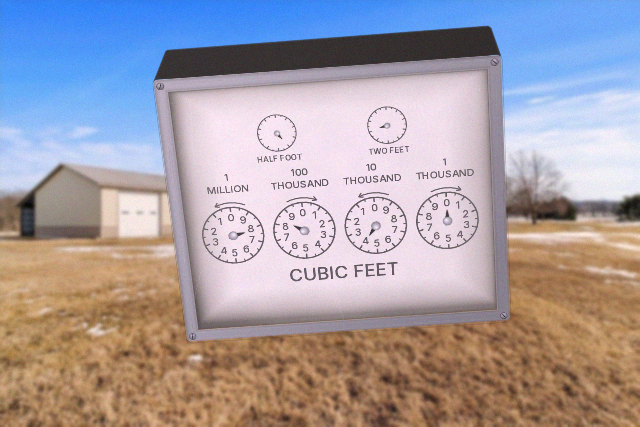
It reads **784000** ft³
